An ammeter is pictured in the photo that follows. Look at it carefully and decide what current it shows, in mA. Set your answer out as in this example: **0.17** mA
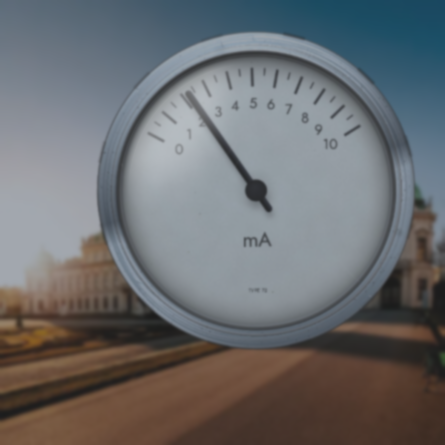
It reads **2.25** mA
